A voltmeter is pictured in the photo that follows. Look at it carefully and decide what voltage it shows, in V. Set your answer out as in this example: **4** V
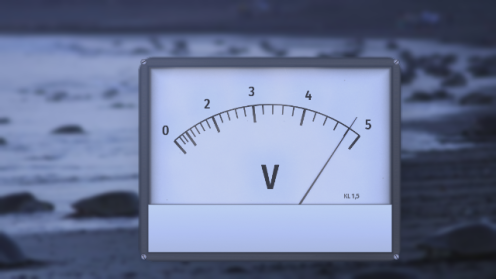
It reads **4.8** V
